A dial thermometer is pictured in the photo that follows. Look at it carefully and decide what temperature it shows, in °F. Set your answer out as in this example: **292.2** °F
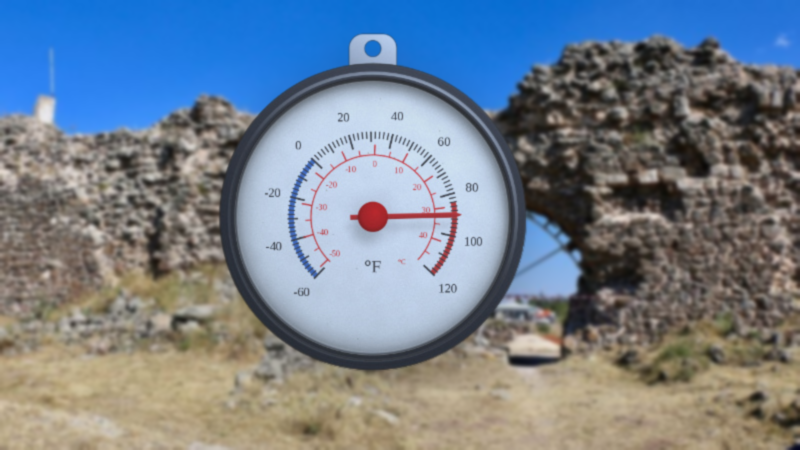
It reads **90** °F
